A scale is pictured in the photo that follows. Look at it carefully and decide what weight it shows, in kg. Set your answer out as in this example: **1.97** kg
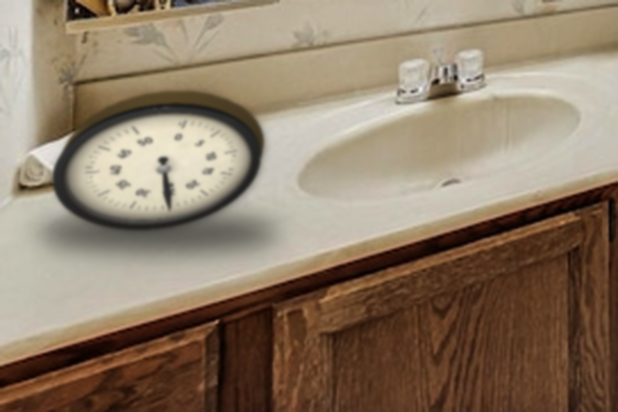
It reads **25** kg
